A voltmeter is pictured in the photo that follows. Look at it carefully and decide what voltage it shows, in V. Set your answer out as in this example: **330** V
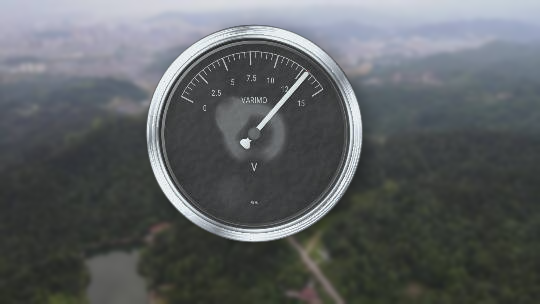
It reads **13** V
